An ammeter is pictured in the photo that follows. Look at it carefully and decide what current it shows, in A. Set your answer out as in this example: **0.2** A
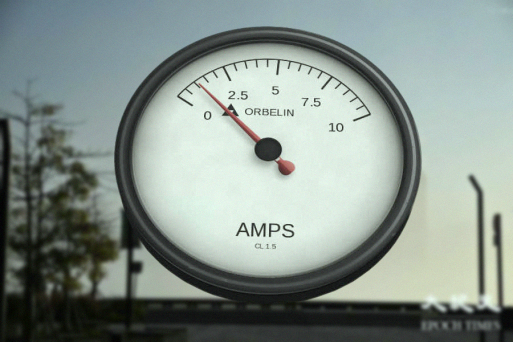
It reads **1** A
